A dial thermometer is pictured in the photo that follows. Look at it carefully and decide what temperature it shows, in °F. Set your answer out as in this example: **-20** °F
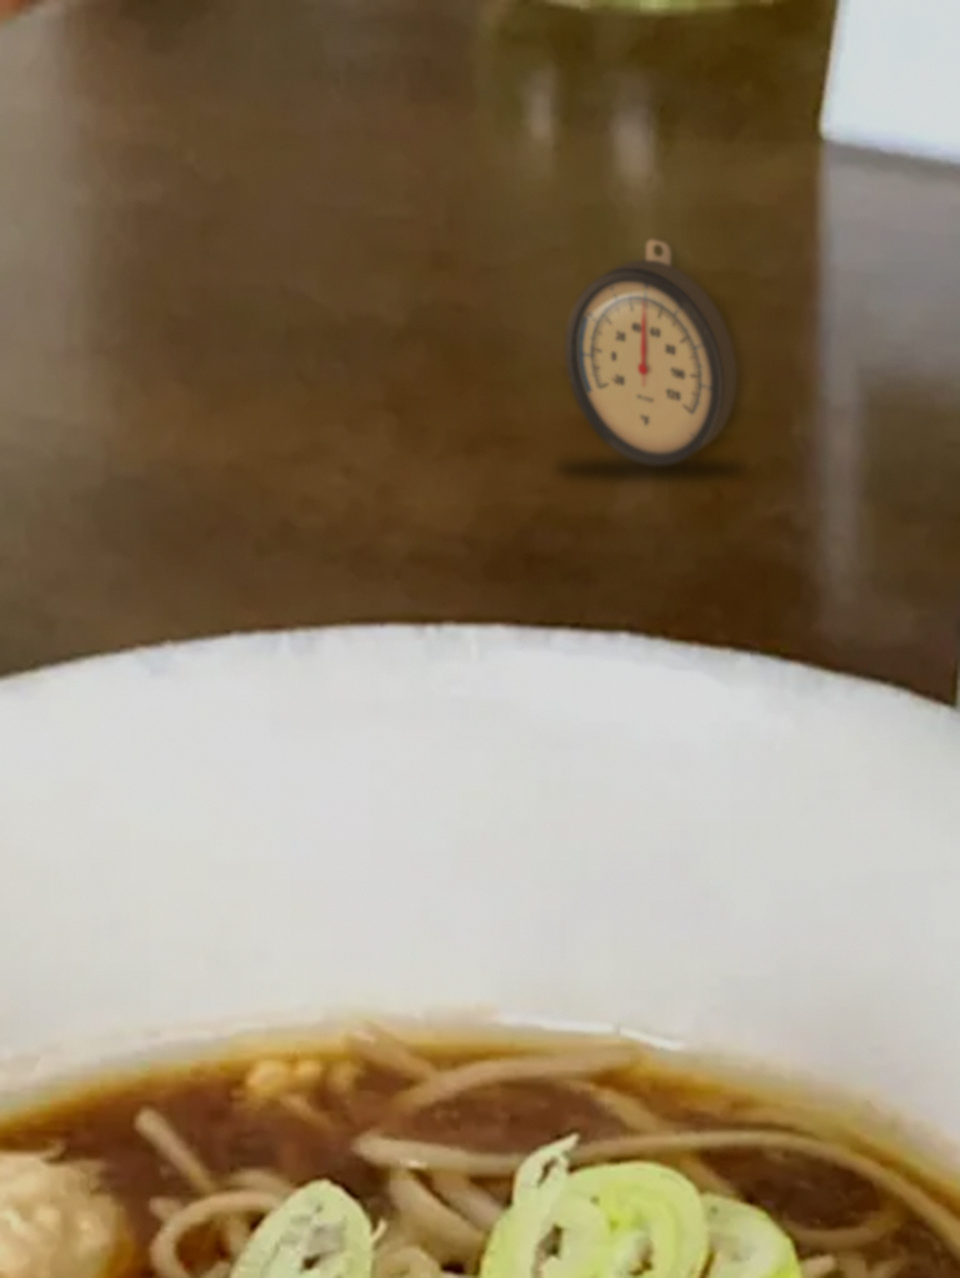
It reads **50** °F
